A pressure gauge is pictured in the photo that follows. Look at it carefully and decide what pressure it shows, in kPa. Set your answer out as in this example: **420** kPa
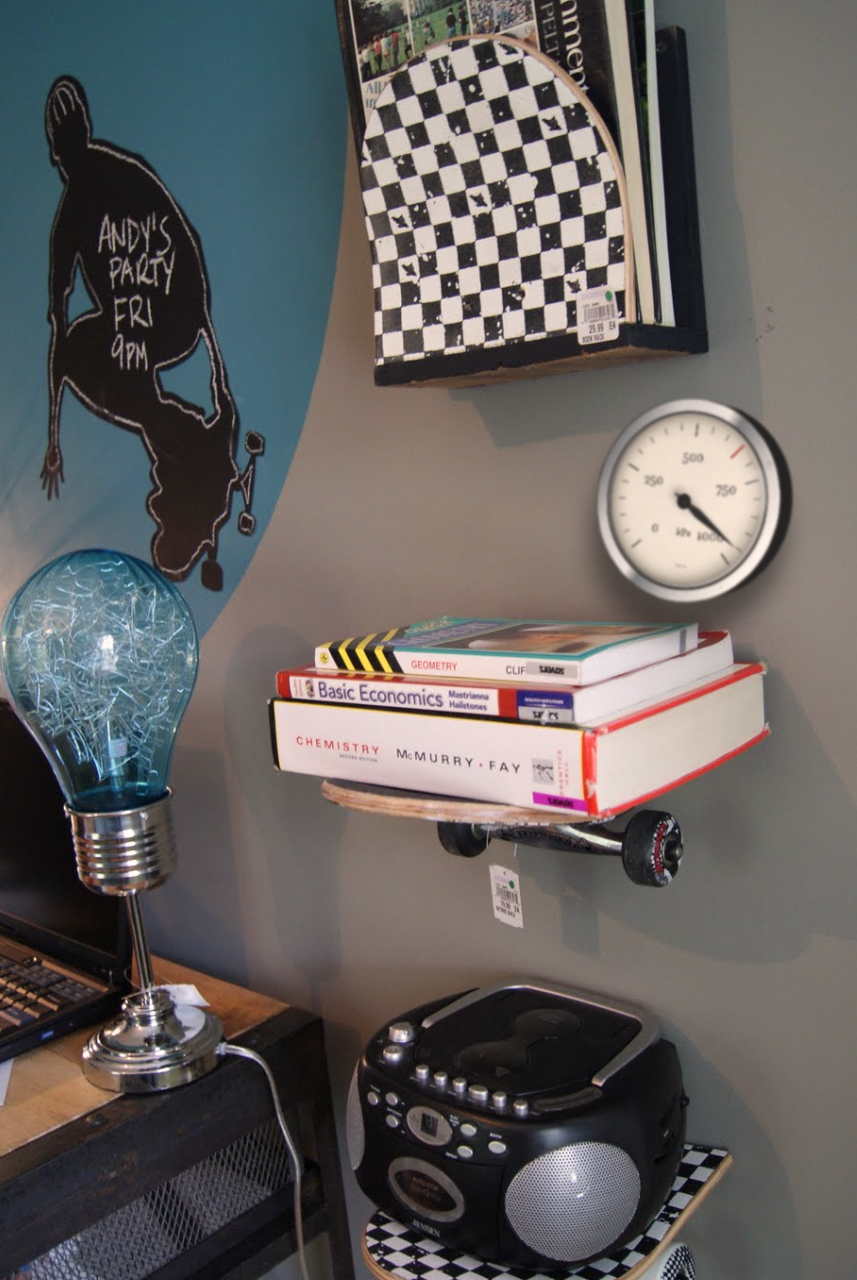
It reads **950** kPa
